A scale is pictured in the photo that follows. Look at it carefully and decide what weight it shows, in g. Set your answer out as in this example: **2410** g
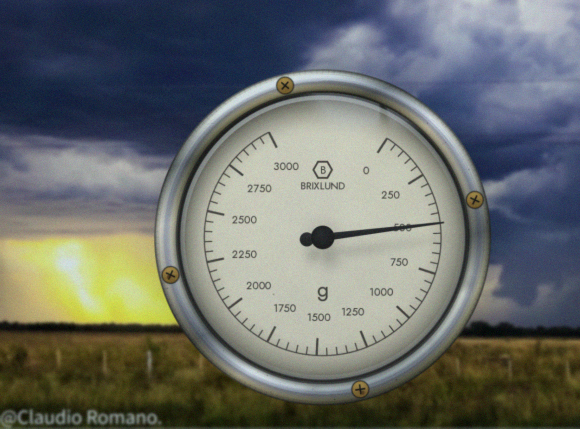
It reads **500** g
